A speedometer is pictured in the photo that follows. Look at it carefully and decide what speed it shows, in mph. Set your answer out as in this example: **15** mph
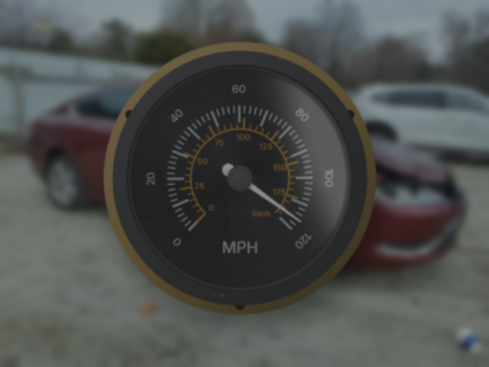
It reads **116** mph
